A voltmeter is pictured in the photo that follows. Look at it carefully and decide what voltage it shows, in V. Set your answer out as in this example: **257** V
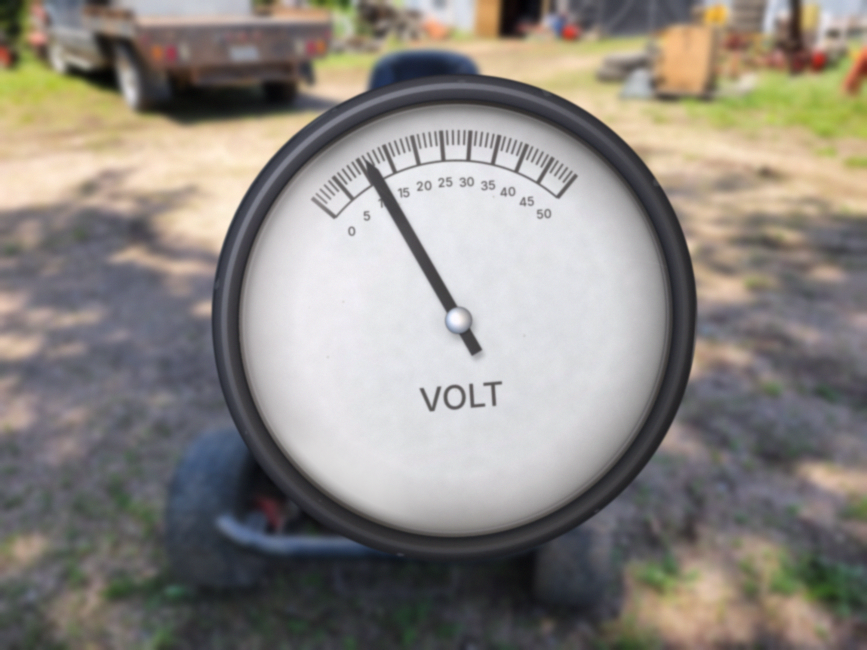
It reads **11** V
